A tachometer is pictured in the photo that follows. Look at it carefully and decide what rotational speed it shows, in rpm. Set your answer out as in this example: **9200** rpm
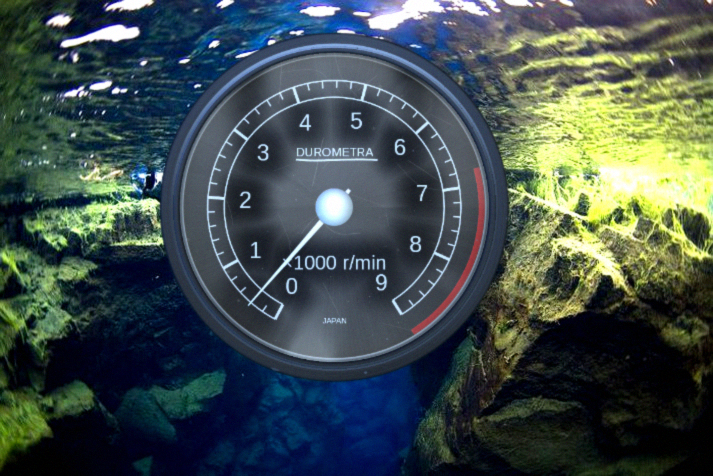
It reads **400** rpm
